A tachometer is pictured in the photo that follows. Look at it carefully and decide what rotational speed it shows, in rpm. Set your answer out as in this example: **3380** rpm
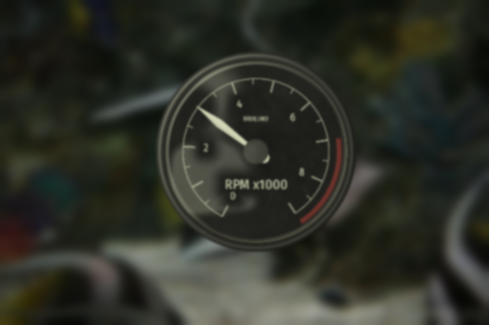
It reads **3000** rpm
